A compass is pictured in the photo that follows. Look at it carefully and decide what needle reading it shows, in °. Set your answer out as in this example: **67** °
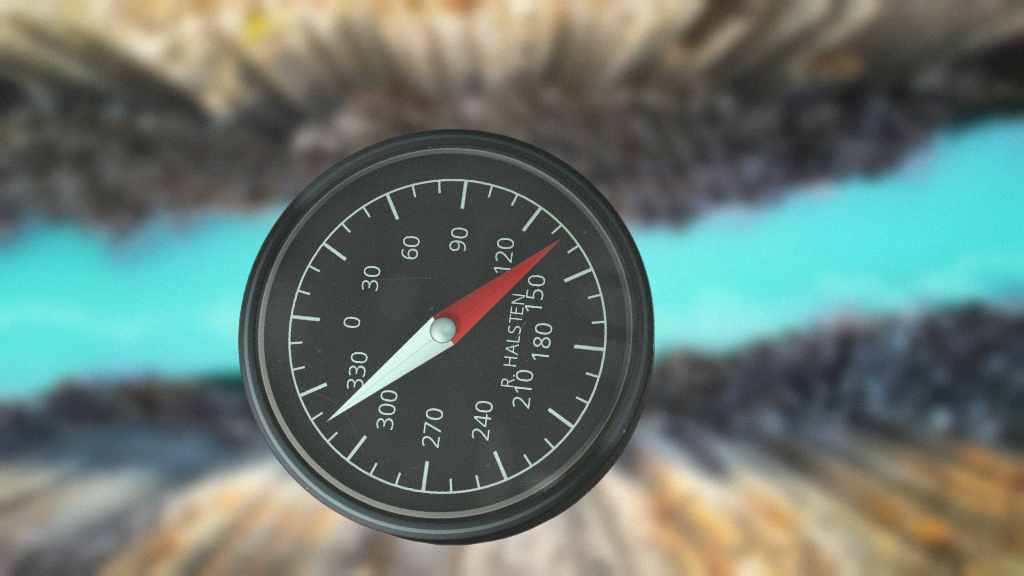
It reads **135** °
